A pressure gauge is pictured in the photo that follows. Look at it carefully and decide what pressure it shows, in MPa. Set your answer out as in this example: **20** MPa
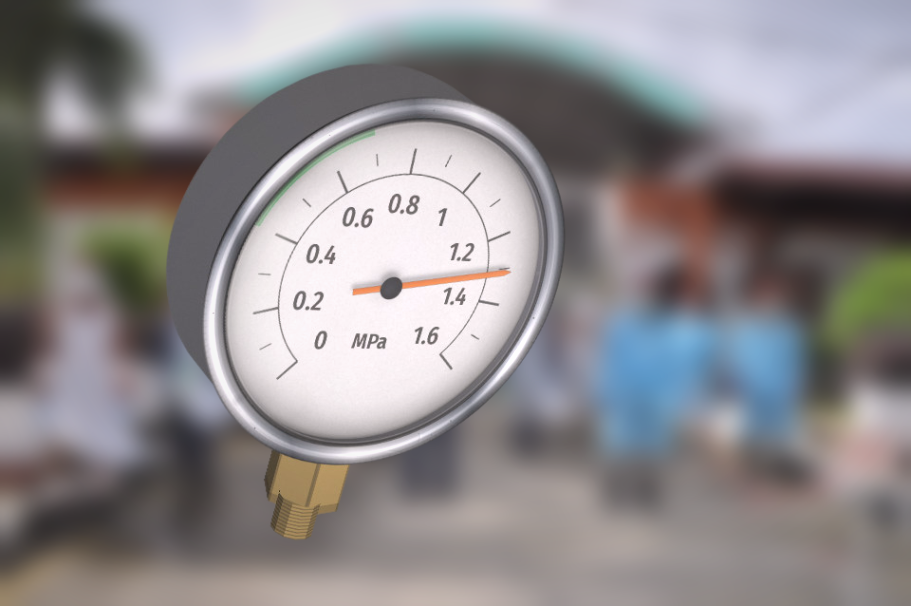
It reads **1.3** MPa
